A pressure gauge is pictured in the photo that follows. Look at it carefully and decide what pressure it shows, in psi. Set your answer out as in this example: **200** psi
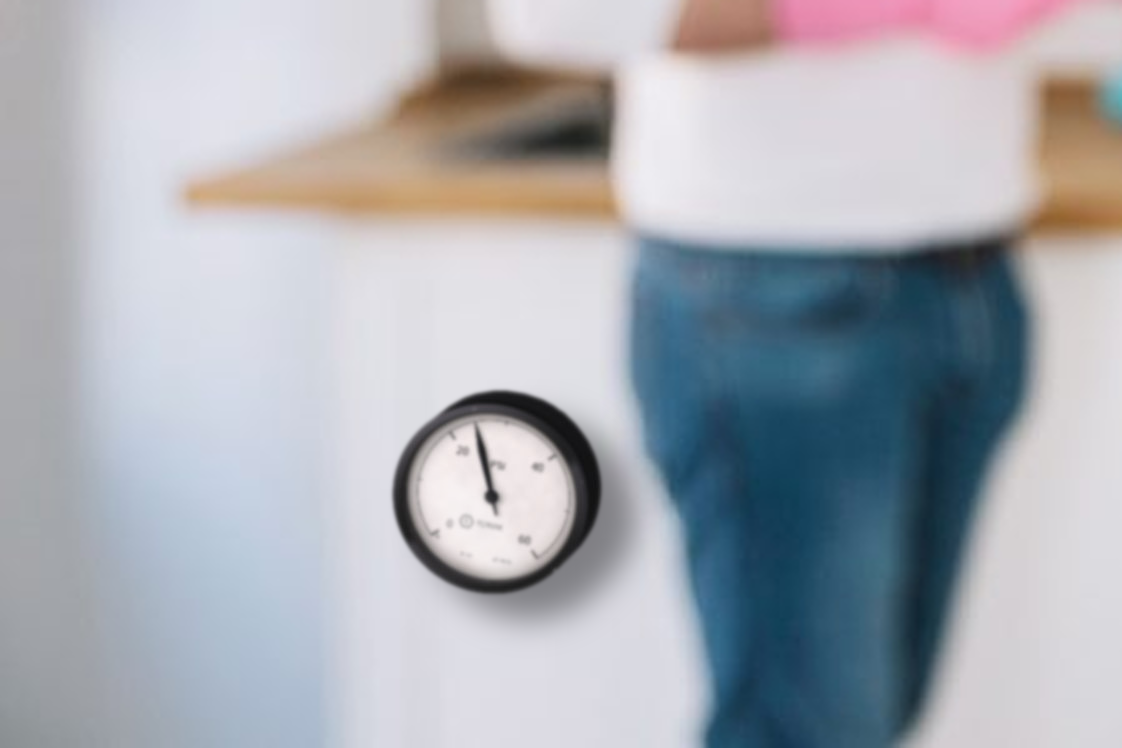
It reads **25** psi
